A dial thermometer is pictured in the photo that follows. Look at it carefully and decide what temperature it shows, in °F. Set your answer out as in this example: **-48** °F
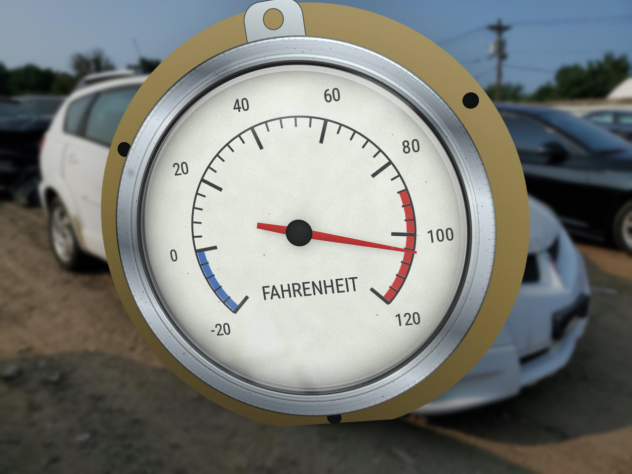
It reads **104** °F
